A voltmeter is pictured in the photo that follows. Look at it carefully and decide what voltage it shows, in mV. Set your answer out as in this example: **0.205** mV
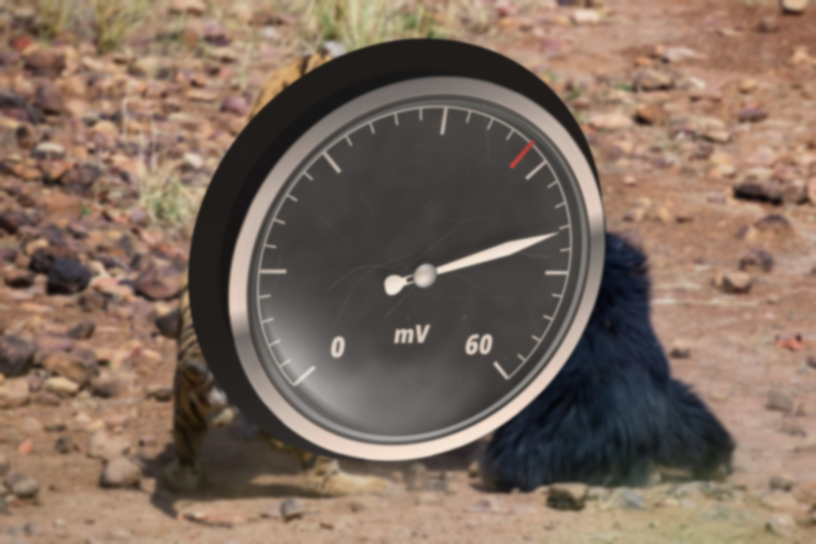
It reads **46** mV
